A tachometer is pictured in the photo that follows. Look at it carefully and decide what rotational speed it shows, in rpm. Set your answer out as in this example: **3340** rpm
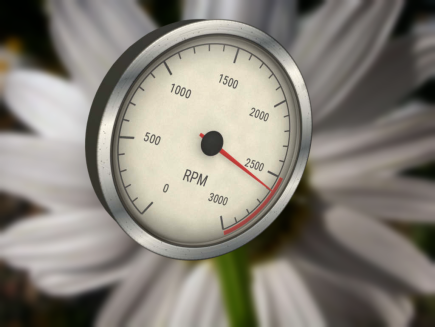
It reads **2600** rpm
